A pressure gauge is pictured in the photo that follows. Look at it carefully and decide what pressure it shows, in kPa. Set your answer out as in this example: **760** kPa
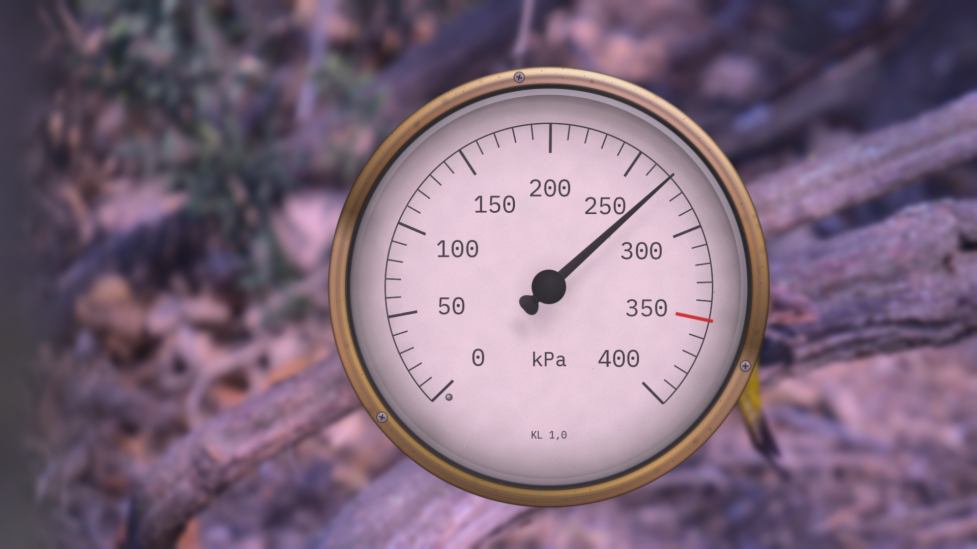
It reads **270** kPa
